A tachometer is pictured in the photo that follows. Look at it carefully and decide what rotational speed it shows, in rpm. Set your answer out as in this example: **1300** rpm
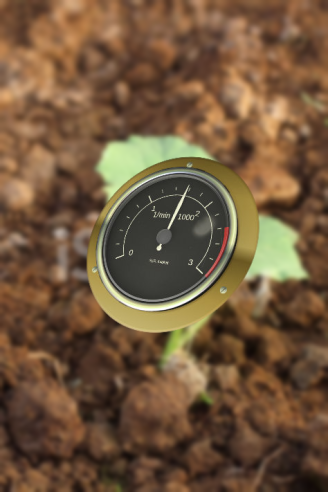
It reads **1600** rpm
